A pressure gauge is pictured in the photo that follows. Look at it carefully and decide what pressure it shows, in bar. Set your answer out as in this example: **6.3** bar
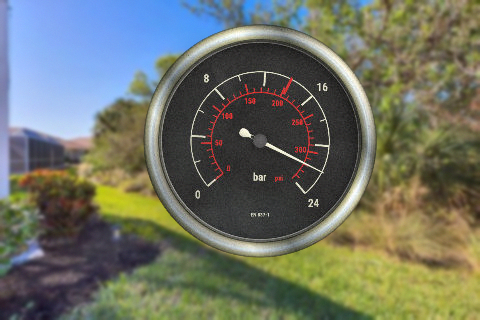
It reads **22** bar
